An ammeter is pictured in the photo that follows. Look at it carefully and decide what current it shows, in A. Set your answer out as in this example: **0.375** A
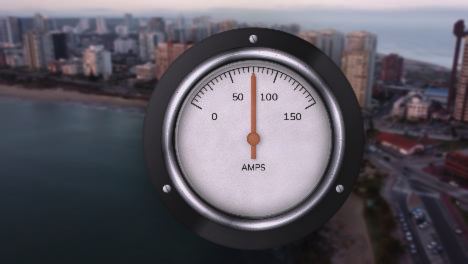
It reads **75** A
